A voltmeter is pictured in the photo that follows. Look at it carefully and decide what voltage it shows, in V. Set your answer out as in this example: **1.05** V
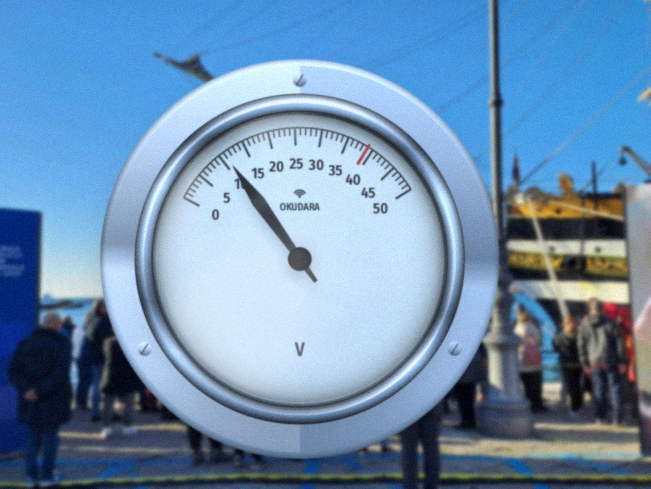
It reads **11** V
